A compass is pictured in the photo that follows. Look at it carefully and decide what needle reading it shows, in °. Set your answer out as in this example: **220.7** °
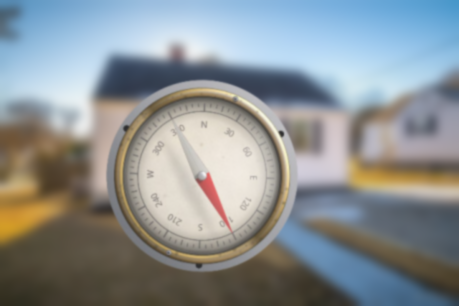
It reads **150** °
